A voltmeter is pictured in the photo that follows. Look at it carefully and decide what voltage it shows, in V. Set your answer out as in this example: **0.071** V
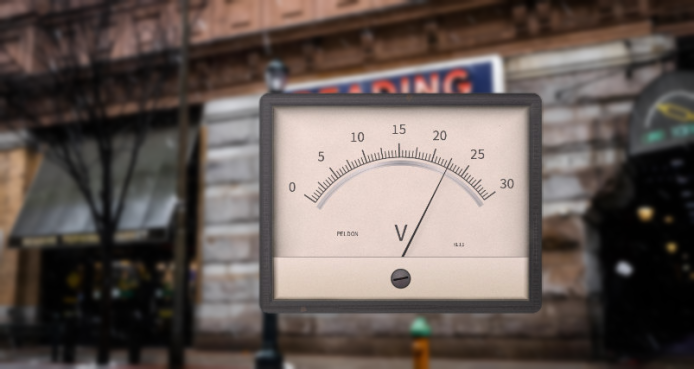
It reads **22.5** V
